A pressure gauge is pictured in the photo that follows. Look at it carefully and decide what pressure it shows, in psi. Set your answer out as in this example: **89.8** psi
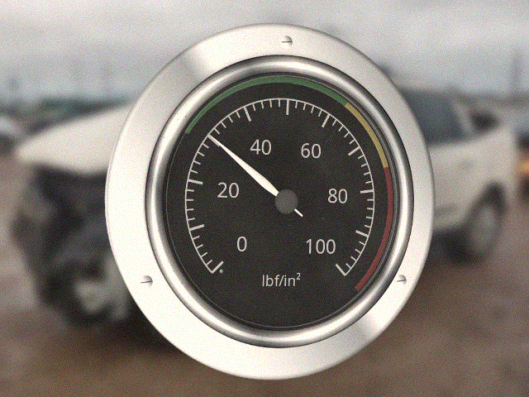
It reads **30** psi
